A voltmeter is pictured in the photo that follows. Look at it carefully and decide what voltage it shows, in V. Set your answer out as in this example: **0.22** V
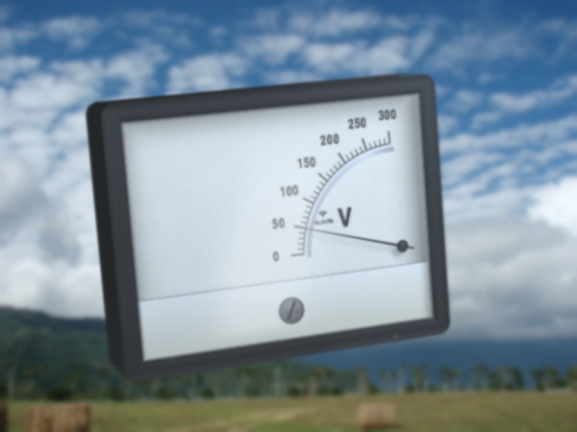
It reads **50** V
